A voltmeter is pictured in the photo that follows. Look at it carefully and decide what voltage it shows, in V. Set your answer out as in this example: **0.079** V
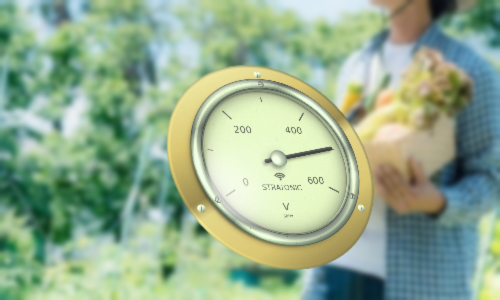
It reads **500** V
